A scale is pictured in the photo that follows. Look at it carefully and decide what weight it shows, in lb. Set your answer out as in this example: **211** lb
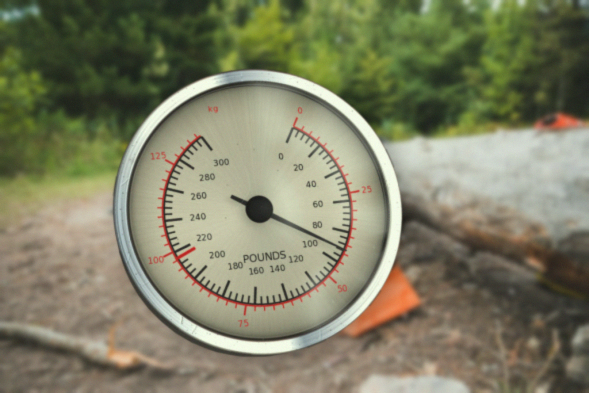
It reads **92** lb
